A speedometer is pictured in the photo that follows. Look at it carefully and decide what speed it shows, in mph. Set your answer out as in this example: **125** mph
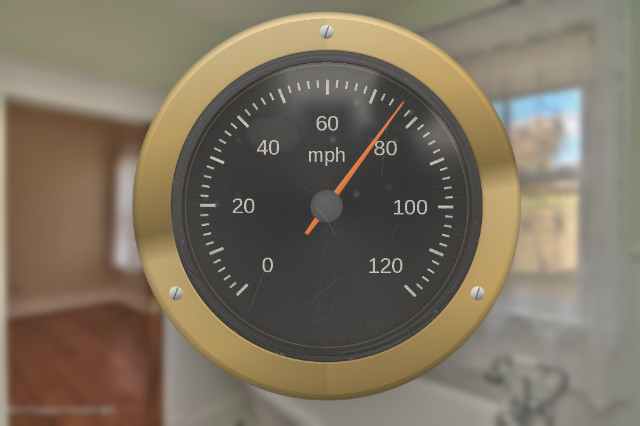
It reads **76** mph
